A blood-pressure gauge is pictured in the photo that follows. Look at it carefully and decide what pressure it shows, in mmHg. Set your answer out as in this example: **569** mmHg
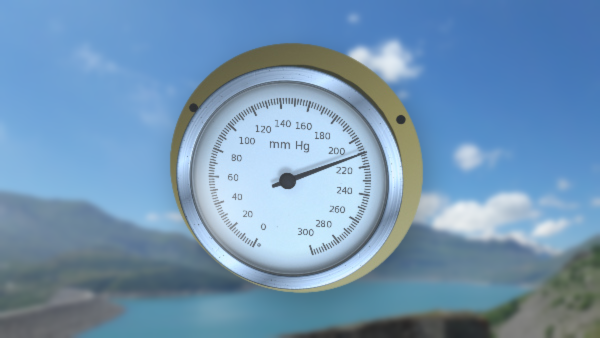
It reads **210** mmHg
